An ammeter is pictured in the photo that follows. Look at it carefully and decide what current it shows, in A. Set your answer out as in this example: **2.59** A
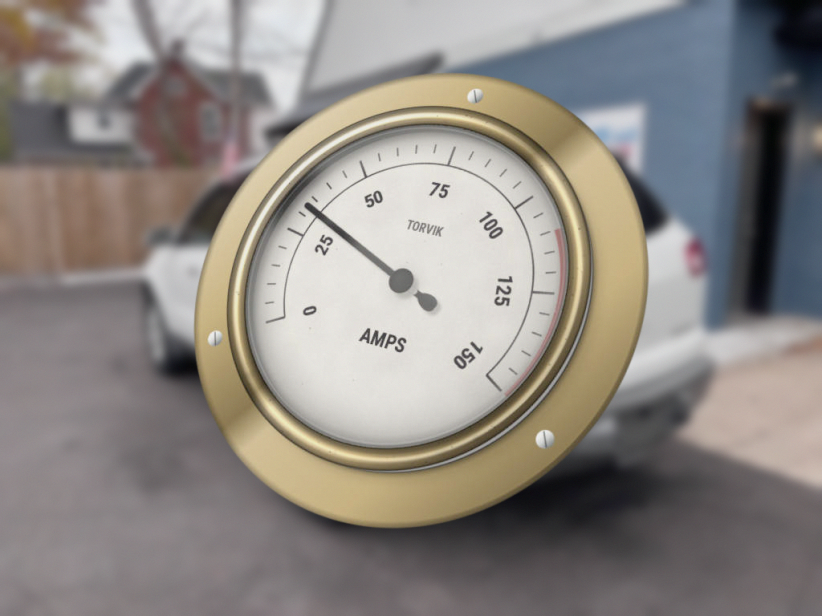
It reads **32.5** A
